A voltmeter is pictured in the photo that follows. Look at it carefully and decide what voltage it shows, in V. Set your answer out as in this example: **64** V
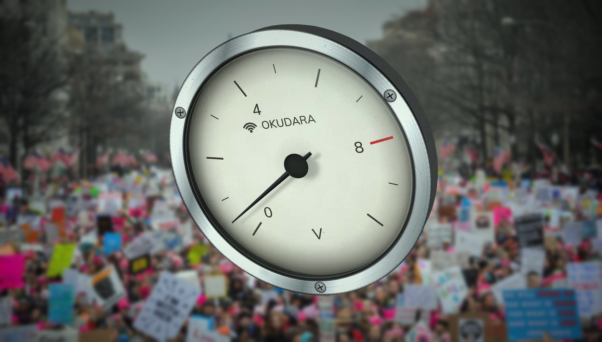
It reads **0.5** V
